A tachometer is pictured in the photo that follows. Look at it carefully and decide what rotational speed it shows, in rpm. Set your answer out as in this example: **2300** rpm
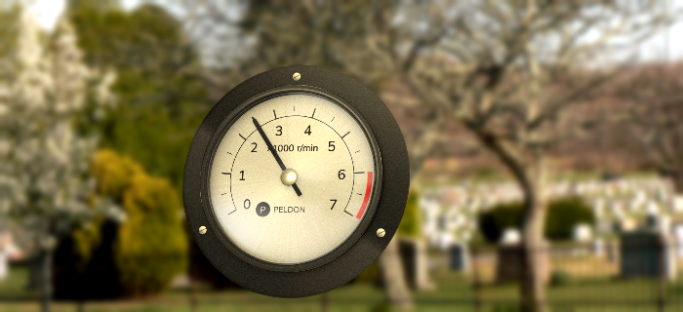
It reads **2500** rpm
